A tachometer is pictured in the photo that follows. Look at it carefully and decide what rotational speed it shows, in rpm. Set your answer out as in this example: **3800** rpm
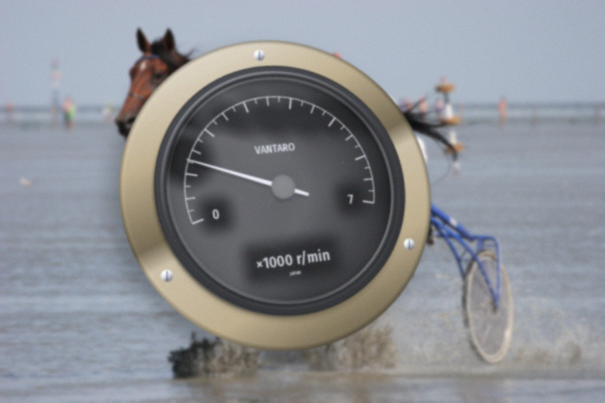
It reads **1250** rpm
